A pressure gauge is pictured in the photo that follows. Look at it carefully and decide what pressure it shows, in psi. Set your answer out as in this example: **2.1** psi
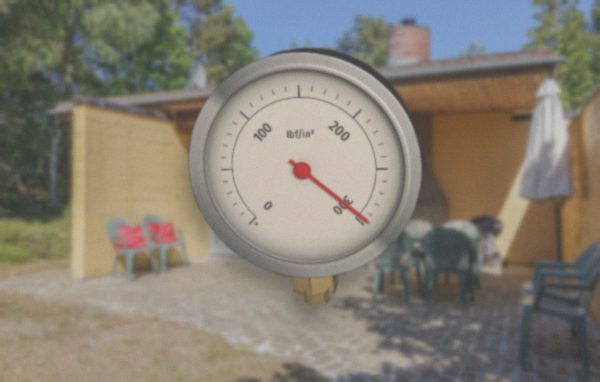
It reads **295** psi
